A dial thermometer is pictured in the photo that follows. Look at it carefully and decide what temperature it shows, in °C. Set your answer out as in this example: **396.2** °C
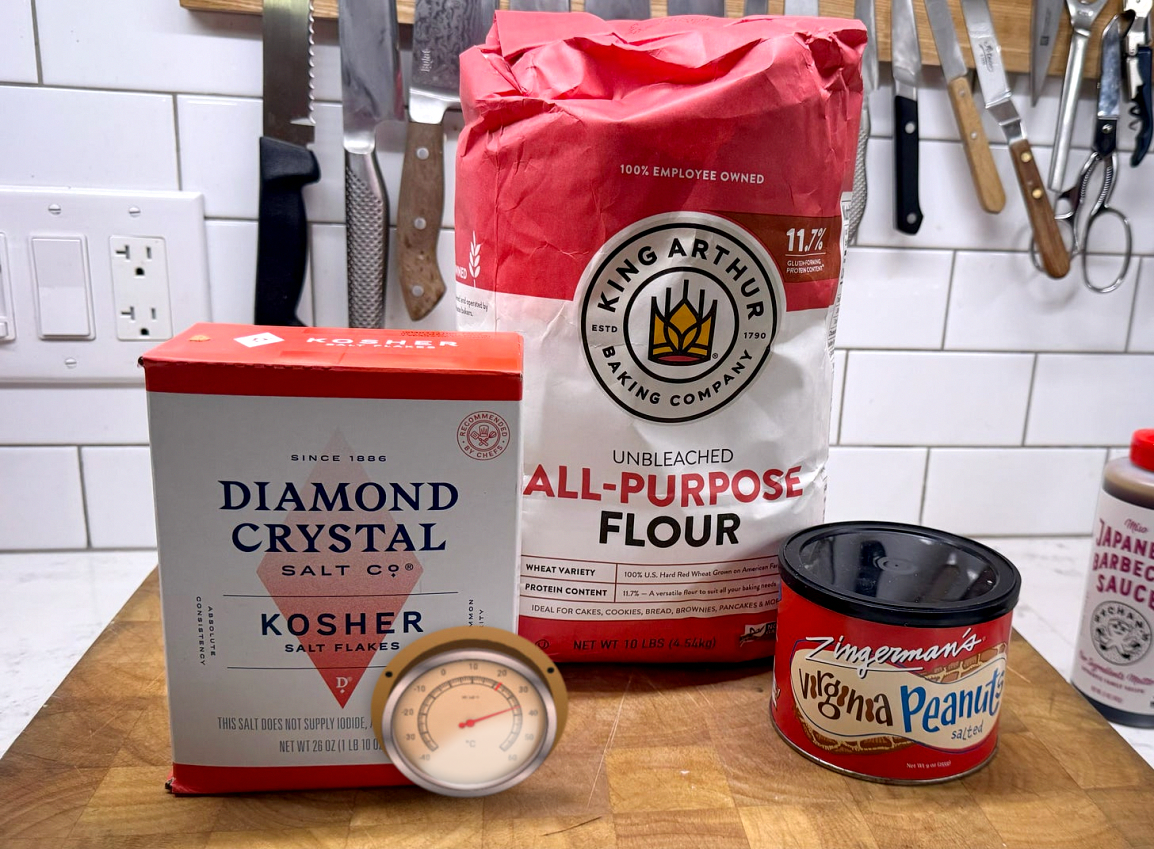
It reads **35** °C
